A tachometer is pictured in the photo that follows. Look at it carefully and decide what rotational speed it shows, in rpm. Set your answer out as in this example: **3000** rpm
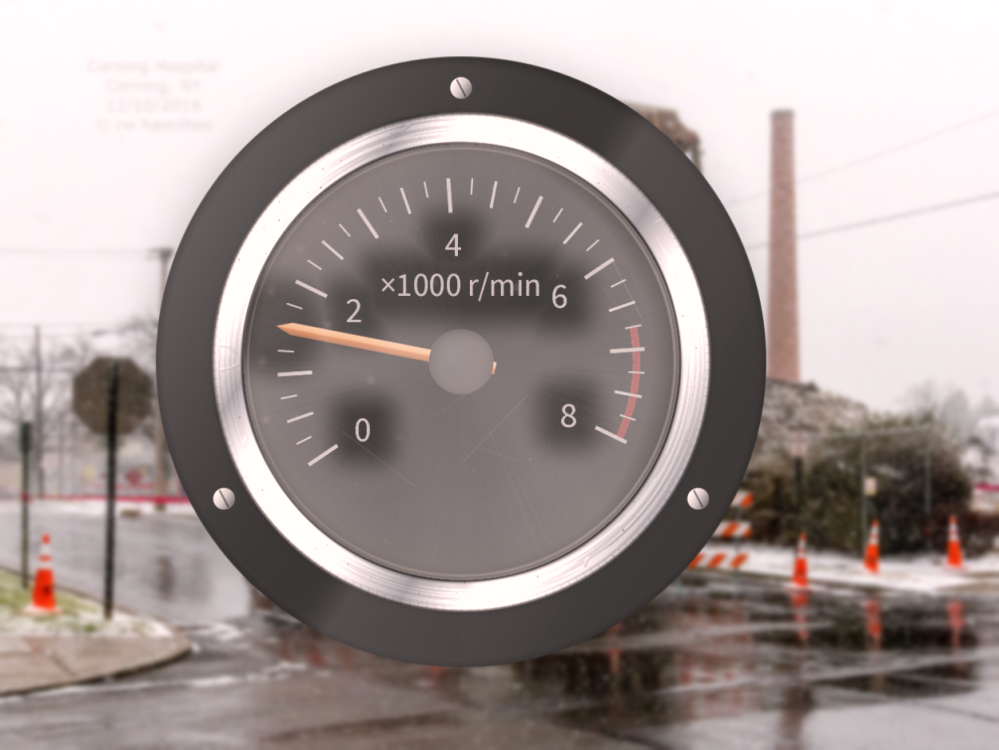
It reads **1500** rpm
